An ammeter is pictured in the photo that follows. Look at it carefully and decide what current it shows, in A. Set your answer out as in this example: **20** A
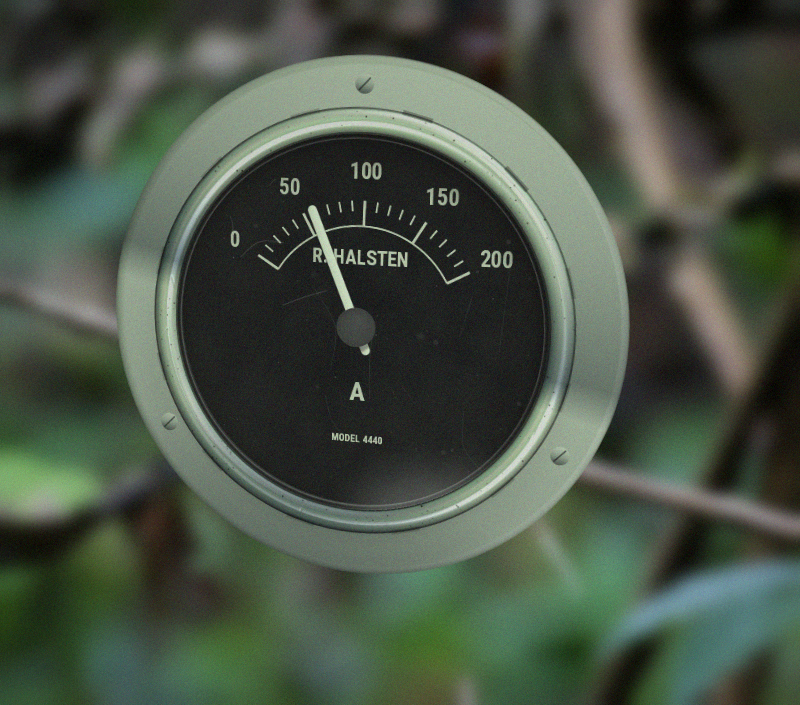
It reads **60** A
